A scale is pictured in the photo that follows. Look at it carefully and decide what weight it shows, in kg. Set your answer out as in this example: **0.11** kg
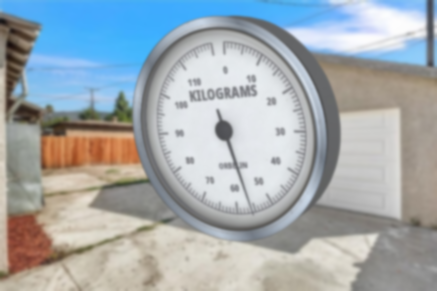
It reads **55** kg
